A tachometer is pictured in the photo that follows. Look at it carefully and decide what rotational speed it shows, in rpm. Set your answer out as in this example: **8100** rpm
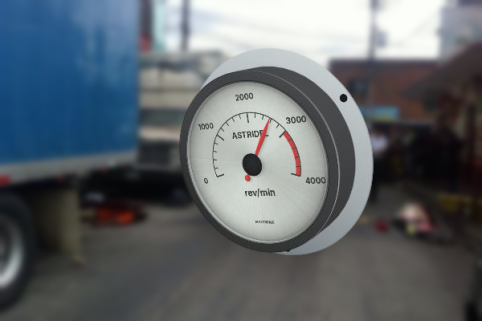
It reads **2600** rpm
